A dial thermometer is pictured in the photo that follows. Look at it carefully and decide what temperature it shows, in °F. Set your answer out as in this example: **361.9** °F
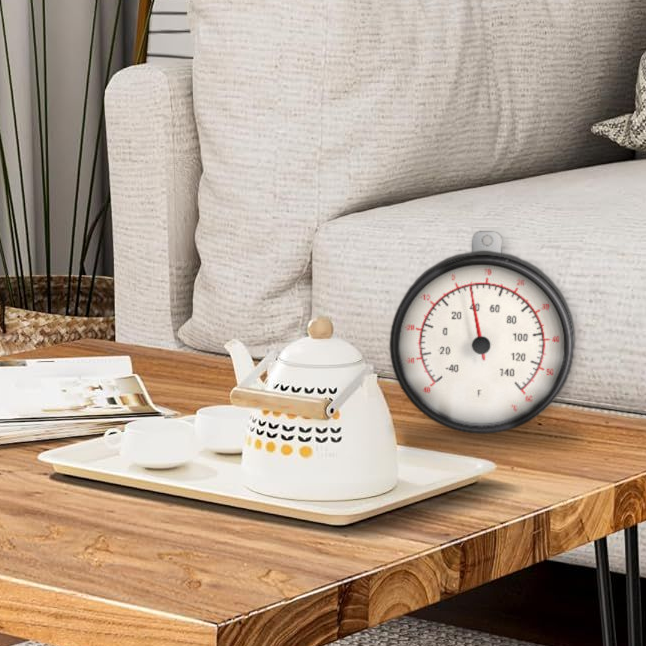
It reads **40** °F
